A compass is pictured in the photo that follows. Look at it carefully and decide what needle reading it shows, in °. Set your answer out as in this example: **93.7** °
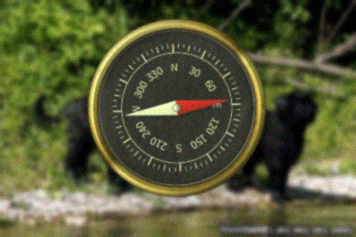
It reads **85** °
